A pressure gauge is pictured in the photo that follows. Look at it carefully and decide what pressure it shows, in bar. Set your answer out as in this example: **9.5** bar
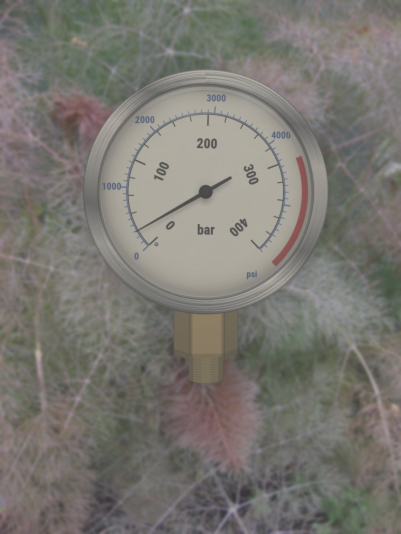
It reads **20** bar
